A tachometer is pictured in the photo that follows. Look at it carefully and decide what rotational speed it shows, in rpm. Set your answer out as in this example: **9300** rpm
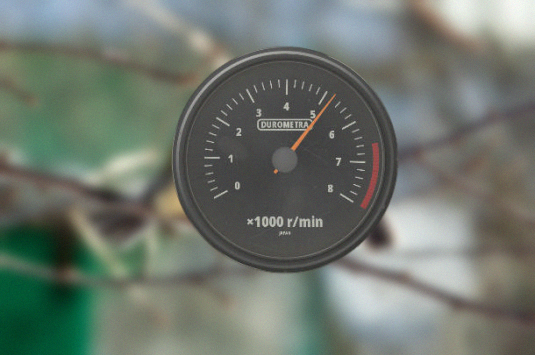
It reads **5200** rpm
